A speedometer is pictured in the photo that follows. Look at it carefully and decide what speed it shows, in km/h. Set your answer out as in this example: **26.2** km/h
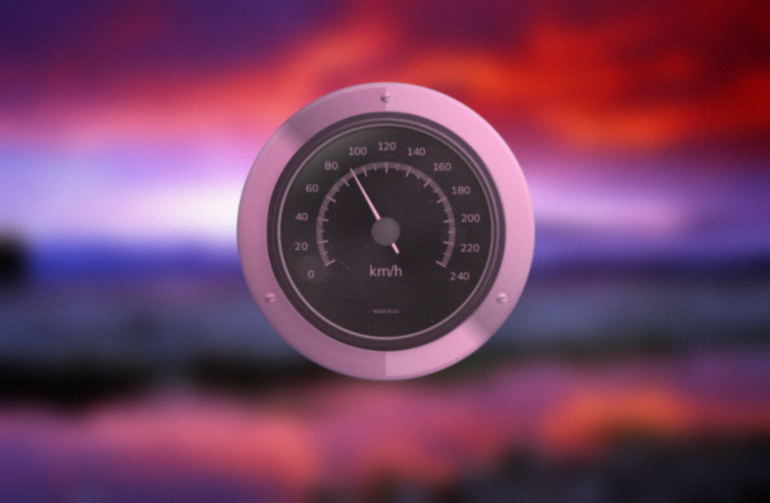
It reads **90** km/h
